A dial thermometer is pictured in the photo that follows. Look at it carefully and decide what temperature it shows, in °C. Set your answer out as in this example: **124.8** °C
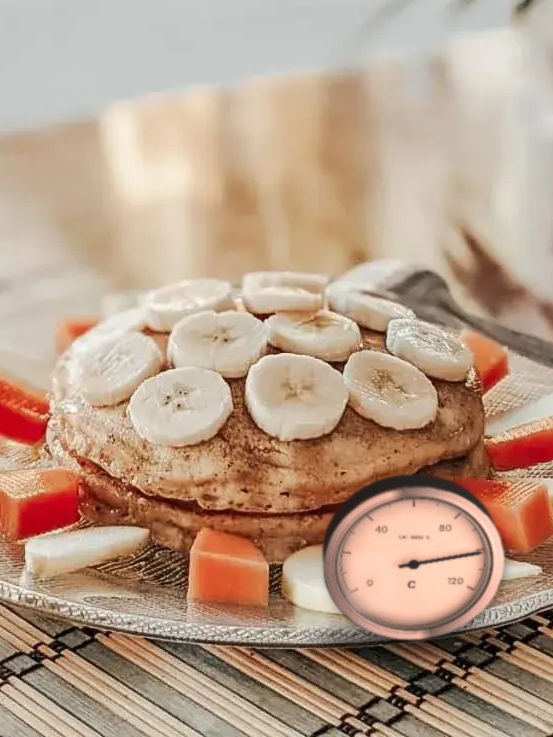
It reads **100** °C
